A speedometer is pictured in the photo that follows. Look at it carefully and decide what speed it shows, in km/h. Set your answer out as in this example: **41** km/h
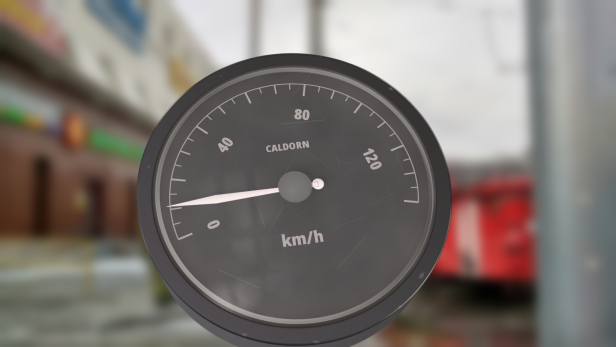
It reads **10** km/h
